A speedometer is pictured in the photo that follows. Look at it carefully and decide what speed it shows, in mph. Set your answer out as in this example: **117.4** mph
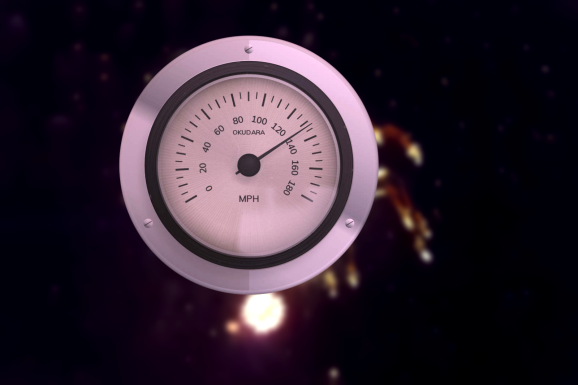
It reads **132.5** mph
